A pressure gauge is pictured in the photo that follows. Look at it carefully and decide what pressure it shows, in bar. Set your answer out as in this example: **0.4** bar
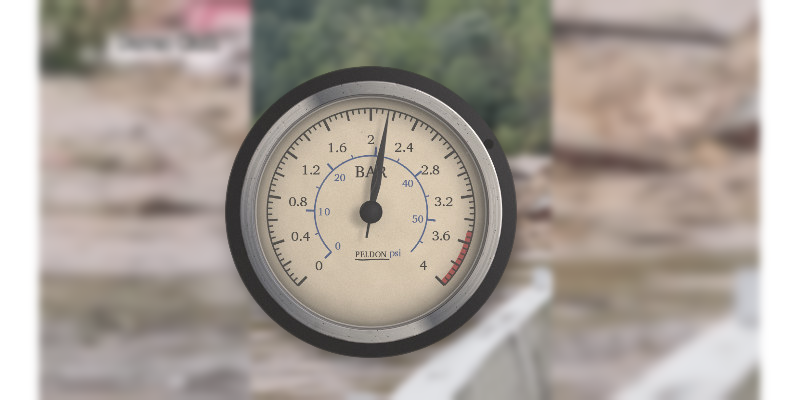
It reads **2.15** bar
